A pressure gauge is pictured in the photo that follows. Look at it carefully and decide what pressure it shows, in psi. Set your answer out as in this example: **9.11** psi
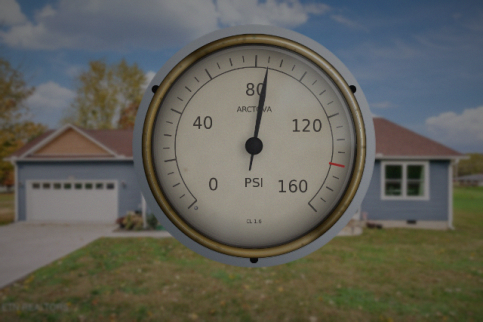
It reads **85** psi
